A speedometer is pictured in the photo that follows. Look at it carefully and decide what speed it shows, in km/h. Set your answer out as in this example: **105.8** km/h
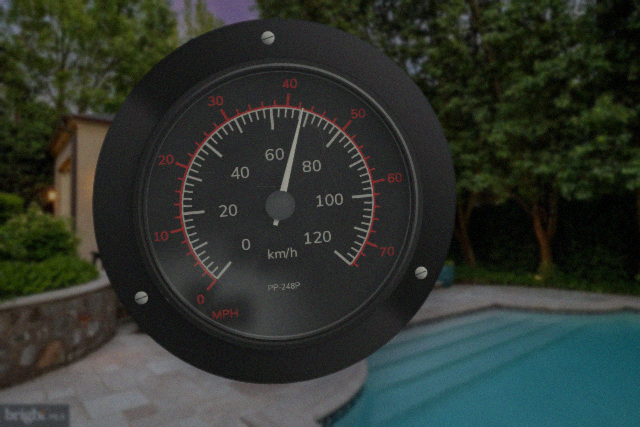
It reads **68** km/h
